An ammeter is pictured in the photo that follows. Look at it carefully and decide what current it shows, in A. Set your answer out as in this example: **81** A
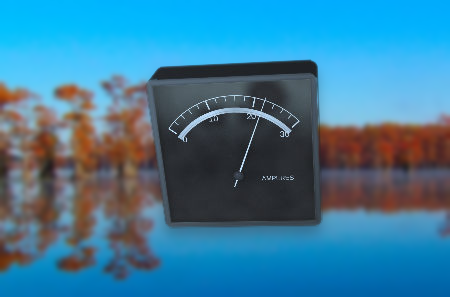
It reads **22** A
